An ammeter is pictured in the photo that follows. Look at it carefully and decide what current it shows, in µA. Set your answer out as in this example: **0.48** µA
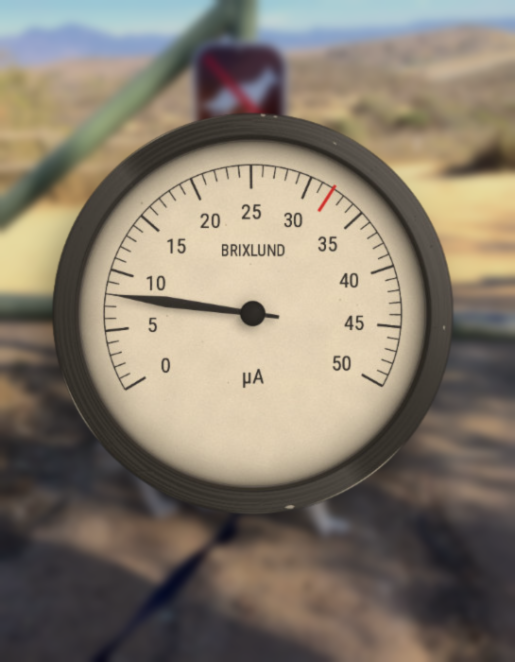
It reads **8** µA
